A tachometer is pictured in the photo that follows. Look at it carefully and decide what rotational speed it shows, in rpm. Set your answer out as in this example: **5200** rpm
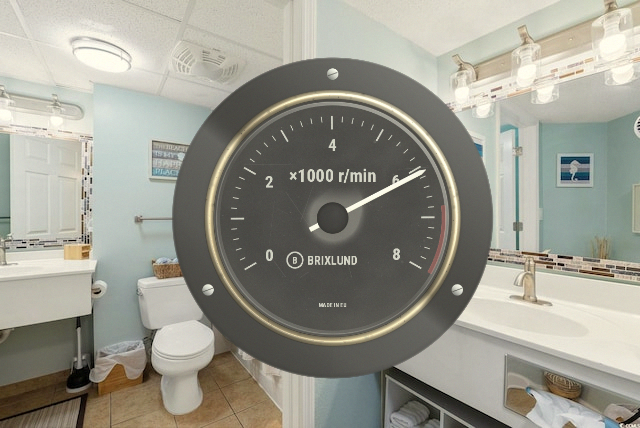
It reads **6100** rpm
